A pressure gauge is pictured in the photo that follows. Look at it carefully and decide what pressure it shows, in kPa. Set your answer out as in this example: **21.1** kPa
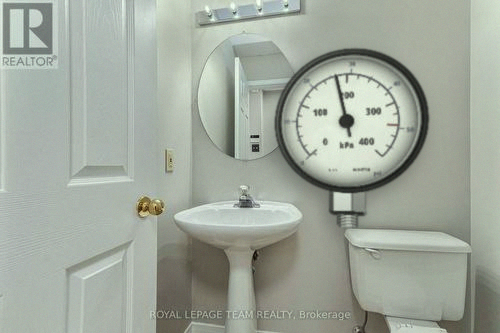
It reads **180** kPa
